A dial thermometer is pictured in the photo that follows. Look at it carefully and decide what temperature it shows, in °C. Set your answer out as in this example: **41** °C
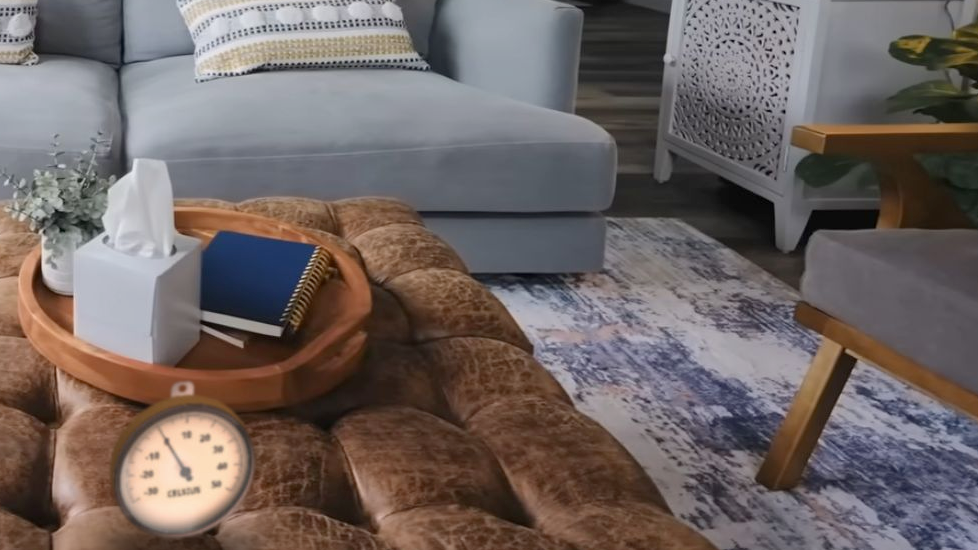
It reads **0** °C
